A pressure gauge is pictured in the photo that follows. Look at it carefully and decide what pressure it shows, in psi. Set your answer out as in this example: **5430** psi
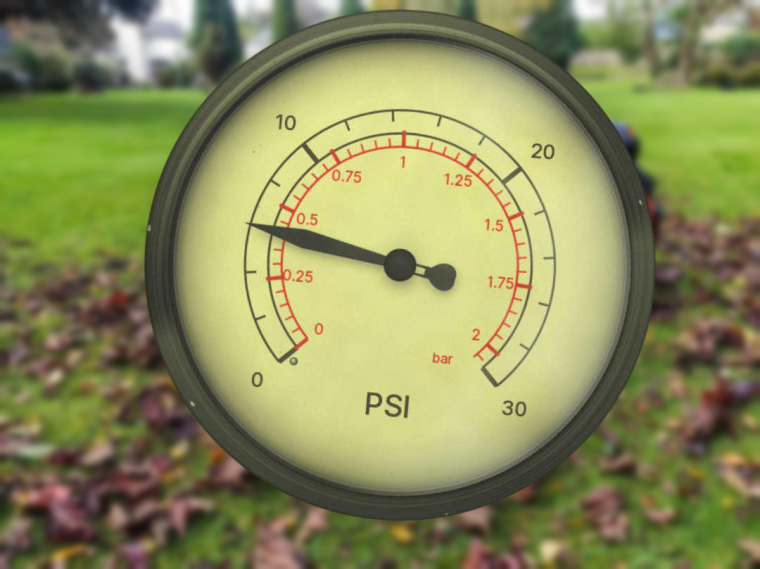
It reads **6** psi
